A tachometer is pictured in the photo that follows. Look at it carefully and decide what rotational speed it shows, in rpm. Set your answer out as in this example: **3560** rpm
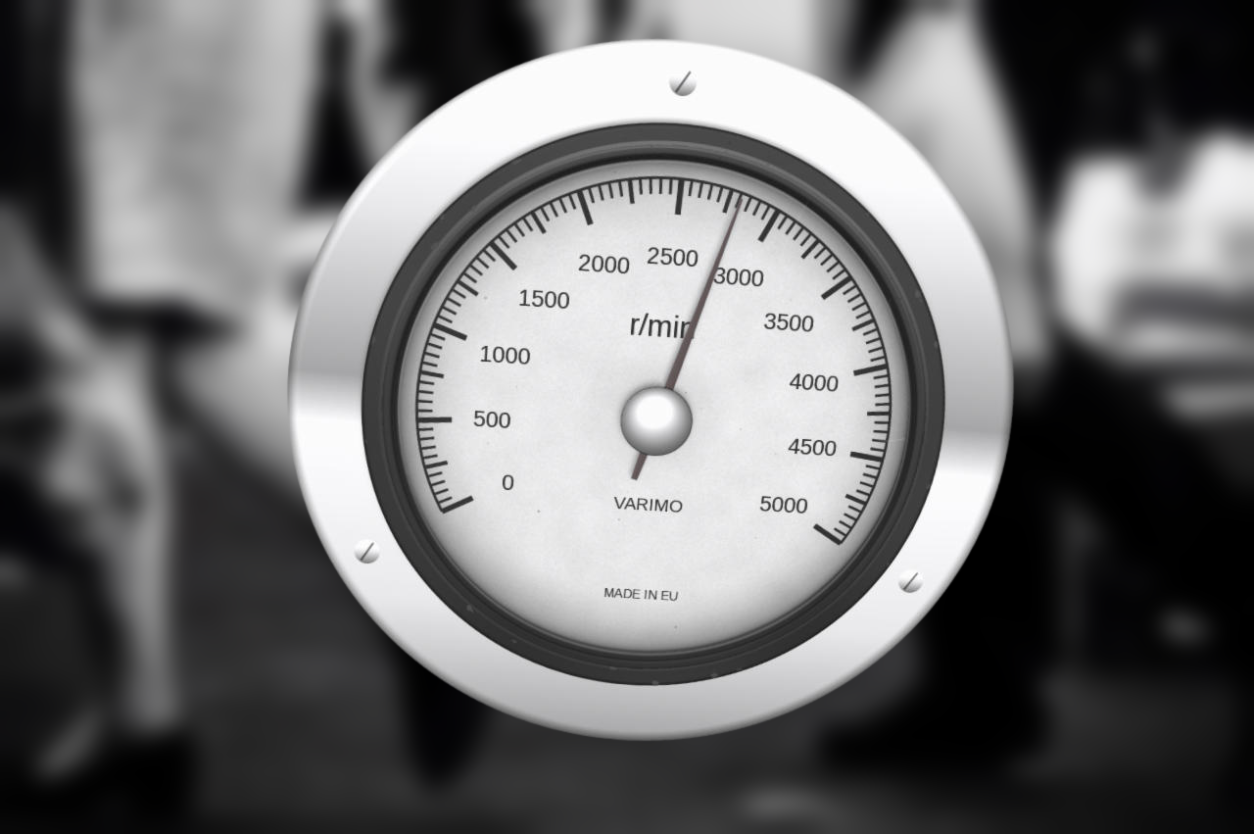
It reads **2800** rpm
